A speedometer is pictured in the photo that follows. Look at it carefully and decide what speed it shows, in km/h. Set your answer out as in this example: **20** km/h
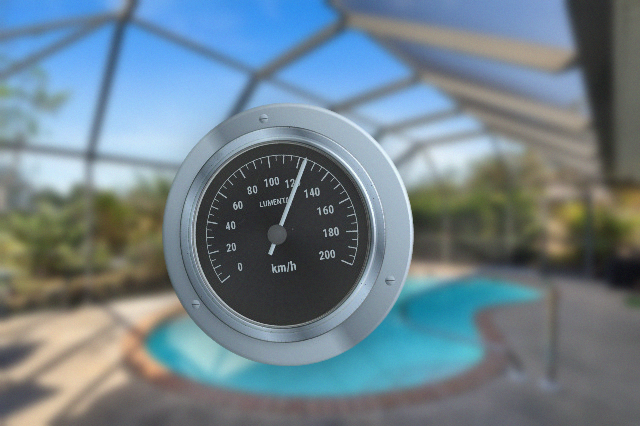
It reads **125** km/h
